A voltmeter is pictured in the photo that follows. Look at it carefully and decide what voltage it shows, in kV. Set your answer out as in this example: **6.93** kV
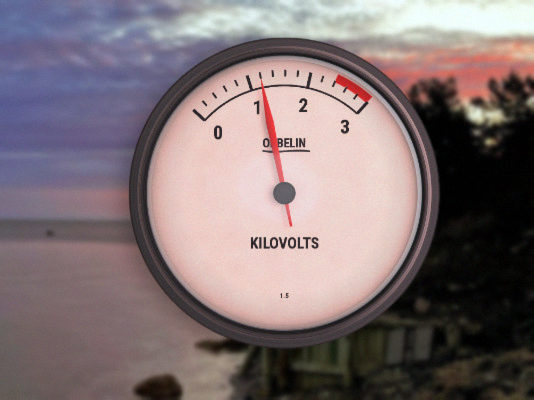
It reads **1.2** kV
